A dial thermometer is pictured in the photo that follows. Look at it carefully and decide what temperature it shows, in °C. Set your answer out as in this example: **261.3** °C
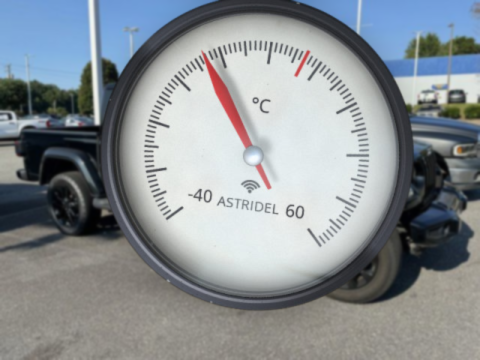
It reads **-3** °C
